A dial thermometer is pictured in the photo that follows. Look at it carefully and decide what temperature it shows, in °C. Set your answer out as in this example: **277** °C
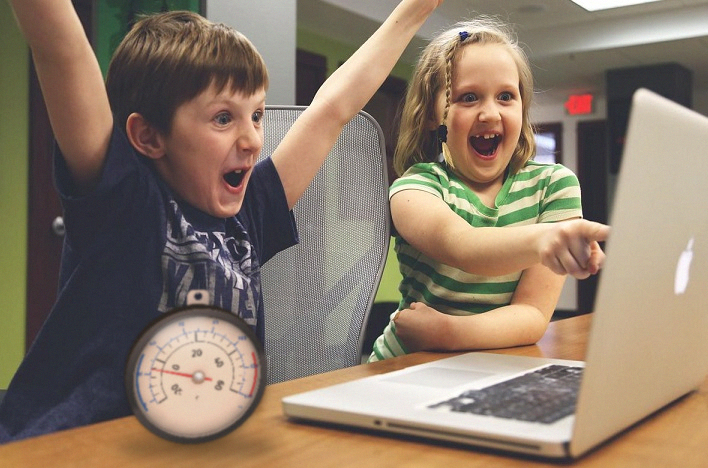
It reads **-4** °C
